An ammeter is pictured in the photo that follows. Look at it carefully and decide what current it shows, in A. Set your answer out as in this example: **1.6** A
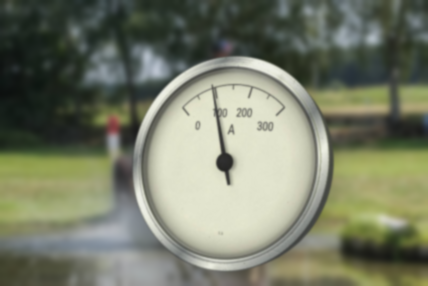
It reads **100** A
